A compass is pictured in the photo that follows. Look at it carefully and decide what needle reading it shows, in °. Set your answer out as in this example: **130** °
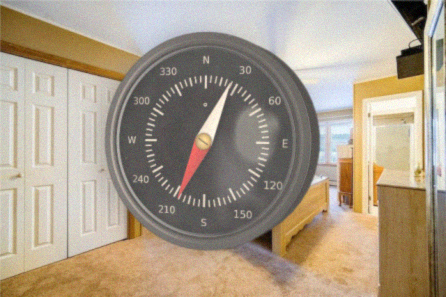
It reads **205** °
